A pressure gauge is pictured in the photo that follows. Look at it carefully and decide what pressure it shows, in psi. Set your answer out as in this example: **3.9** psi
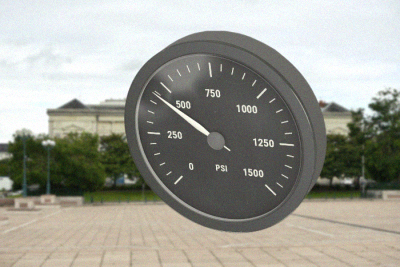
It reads **450** psi
